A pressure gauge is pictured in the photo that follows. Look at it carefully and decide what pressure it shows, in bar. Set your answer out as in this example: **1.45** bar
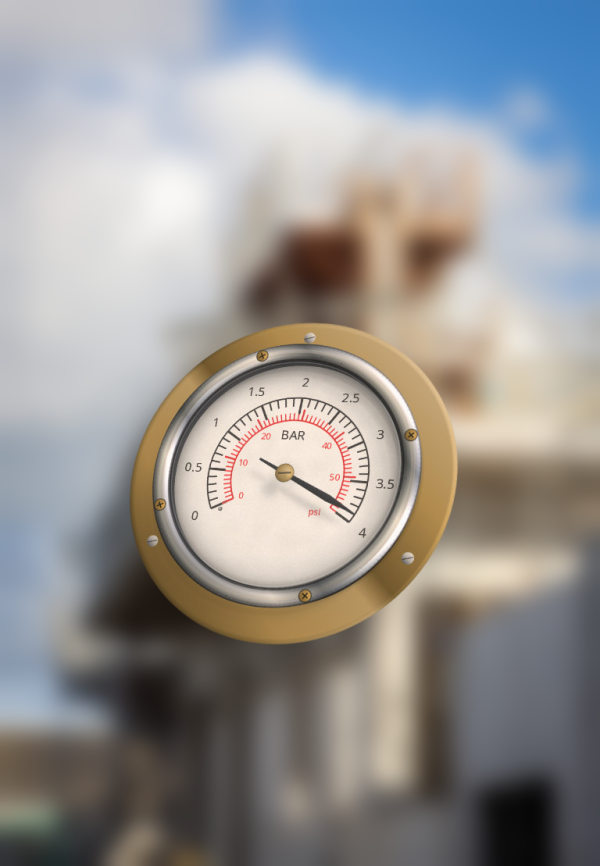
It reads **3.9** bar
